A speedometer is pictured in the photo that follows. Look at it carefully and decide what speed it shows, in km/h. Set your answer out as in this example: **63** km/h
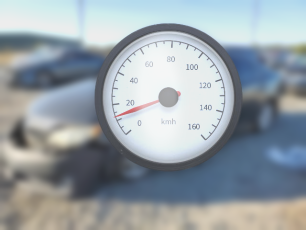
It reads **12.5** km/h
